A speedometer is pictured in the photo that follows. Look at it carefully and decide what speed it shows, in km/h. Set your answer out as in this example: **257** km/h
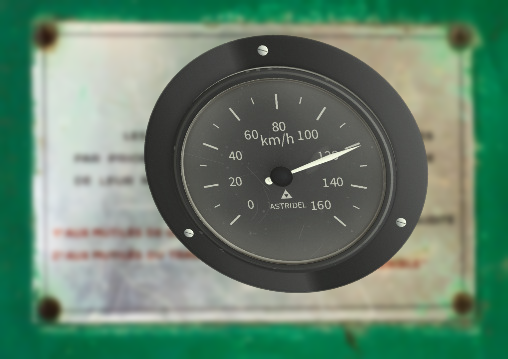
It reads **120** km/h
